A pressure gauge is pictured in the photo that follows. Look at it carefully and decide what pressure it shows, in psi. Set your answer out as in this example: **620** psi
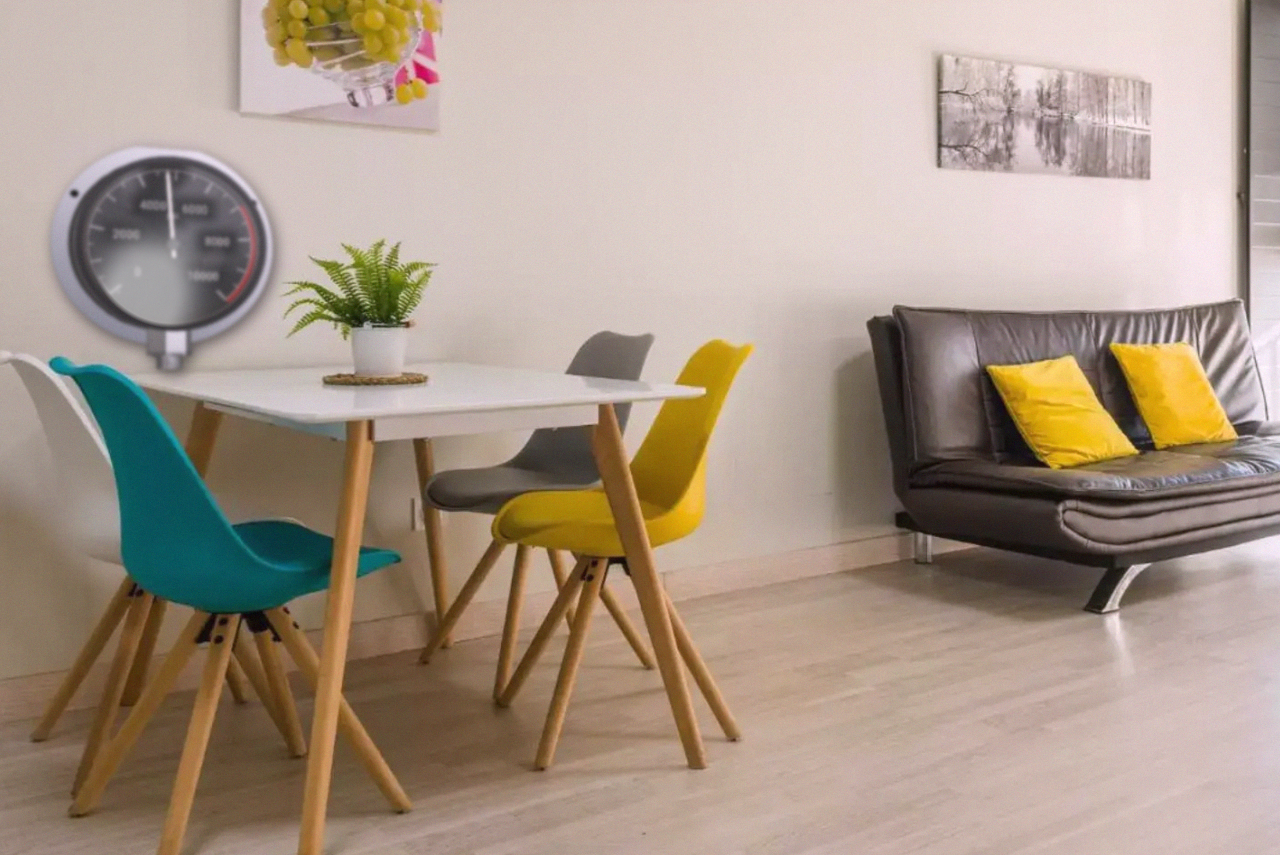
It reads **4750** psi
